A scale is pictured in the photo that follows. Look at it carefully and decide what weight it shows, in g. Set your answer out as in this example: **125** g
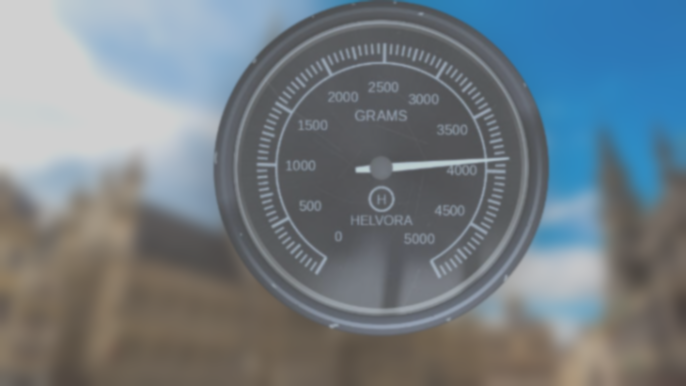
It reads **3900** g
